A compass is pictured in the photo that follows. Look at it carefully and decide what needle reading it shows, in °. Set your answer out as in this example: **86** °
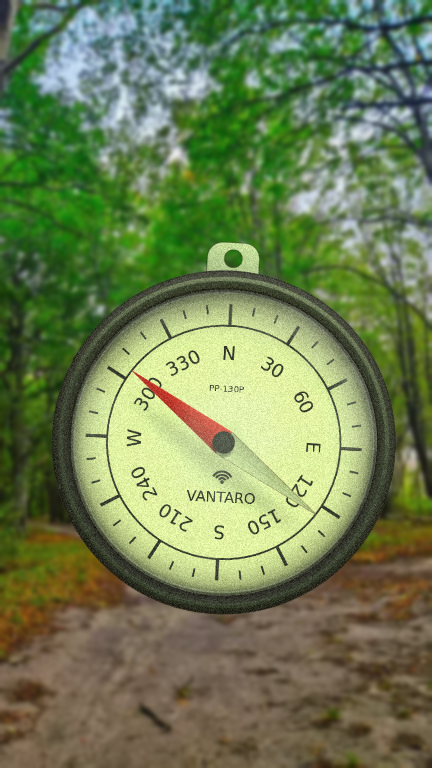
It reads **305** °
